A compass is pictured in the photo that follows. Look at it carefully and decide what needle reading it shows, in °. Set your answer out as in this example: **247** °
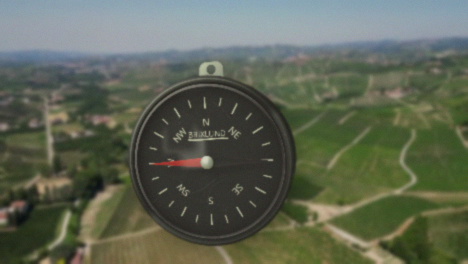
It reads **270** °
